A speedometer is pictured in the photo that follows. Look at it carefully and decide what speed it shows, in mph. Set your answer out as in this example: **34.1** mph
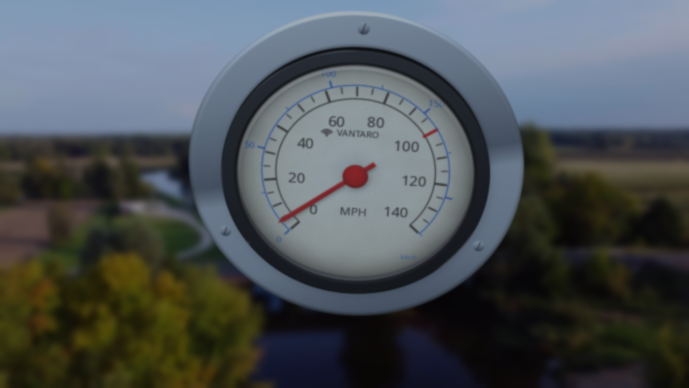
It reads **5** mph
